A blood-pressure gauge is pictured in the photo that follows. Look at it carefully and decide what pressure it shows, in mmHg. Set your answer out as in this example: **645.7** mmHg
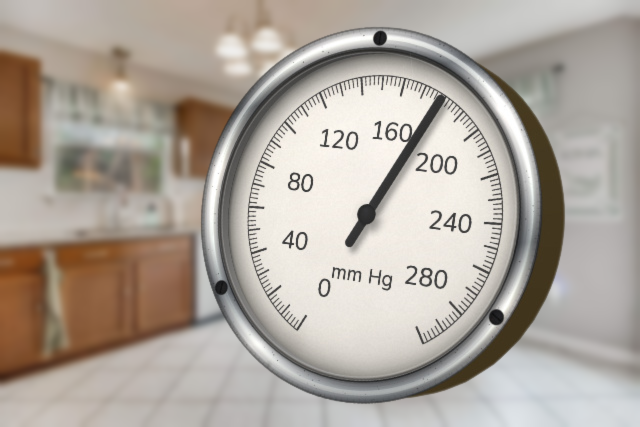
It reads **180** mmHg
